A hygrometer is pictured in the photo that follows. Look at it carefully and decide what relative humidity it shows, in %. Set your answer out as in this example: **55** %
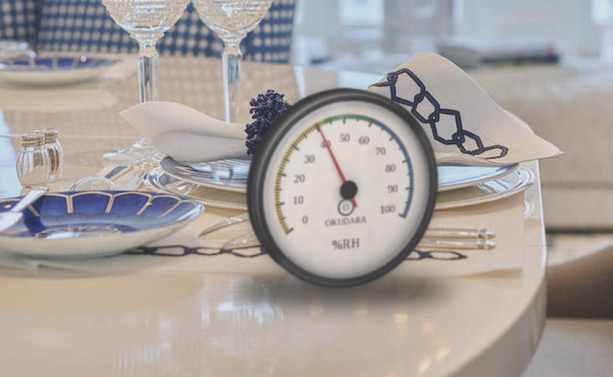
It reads **40** %
